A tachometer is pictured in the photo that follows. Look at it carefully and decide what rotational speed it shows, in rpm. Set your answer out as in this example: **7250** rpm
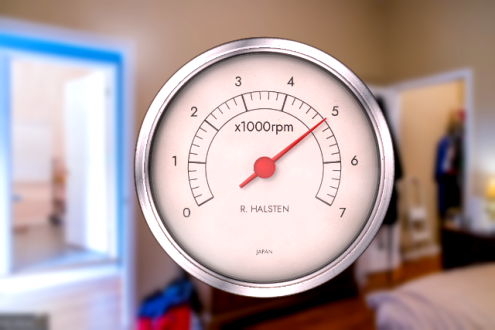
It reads **5000** rpm
